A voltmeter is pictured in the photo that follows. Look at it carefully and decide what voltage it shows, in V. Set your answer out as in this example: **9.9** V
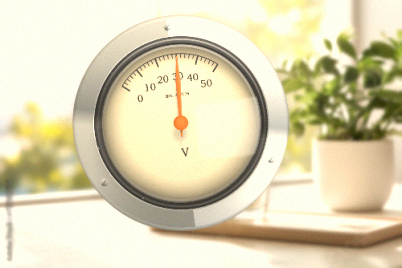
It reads **30** V
